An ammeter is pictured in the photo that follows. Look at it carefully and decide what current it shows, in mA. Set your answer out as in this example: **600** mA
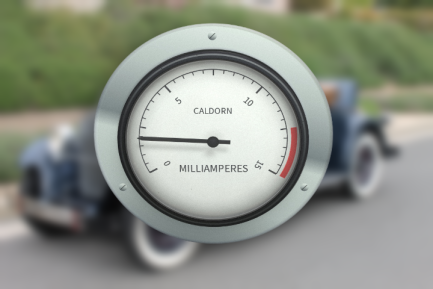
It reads **2** mA
